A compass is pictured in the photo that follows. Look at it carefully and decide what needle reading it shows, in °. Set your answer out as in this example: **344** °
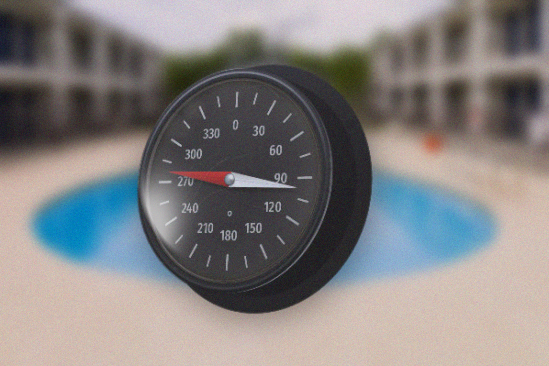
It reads **277.5** °
